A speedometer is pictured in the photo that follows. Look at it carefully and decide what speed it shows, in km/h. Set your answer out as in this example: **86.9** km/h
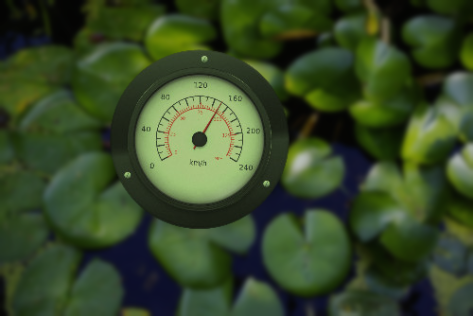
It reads **150** km/h
